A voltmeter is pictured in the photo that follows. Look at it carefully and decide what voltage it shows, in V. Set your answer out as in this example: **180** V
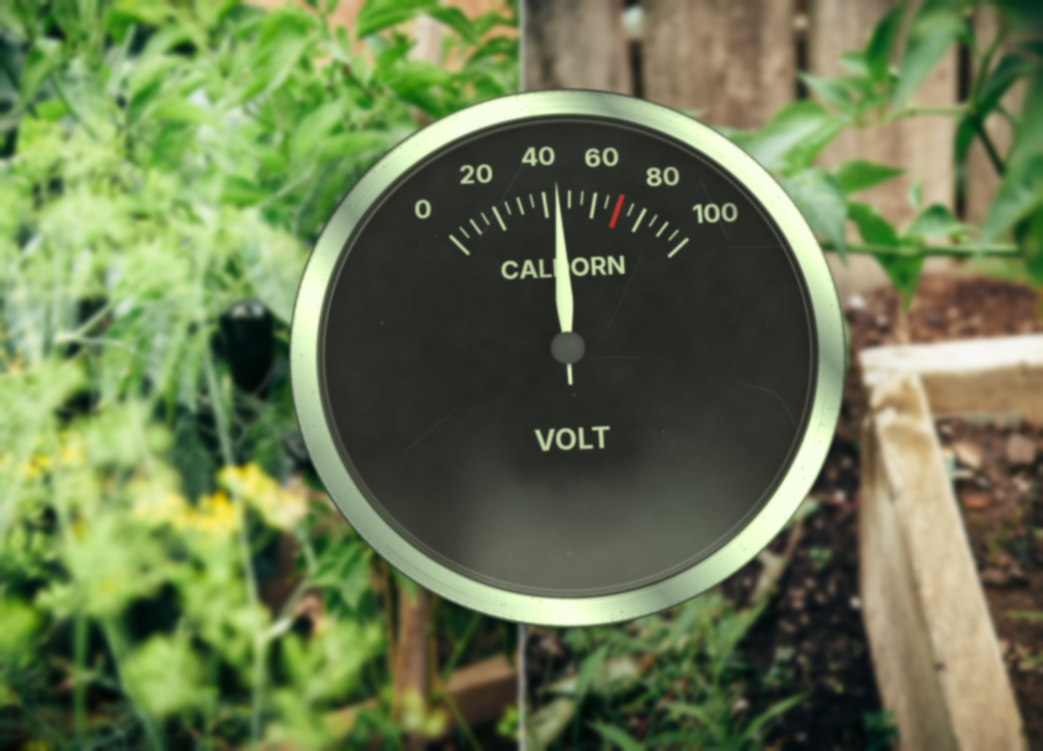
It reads **45** V
